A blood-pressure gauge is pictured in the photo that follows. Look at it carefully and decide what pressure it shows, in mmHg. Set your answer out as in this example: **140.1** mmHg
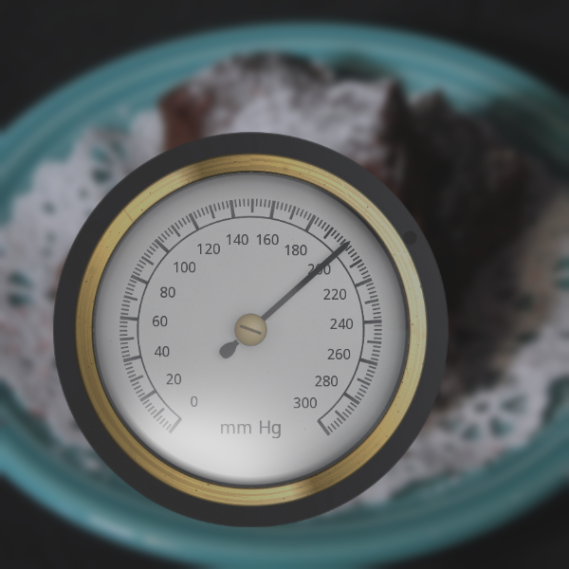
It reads **200** mmHg
